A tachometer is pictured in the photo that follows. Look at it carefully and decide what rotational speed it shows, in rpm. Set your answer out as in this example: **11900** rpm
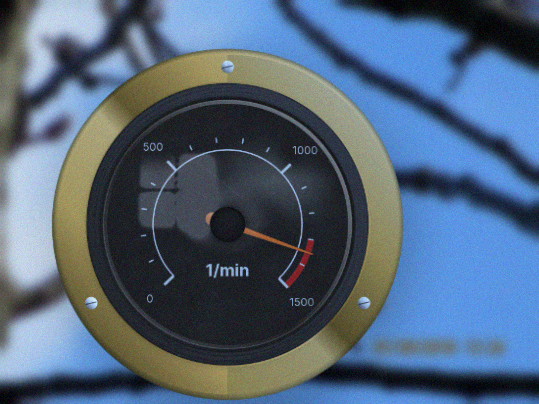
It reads **1350** rpm
